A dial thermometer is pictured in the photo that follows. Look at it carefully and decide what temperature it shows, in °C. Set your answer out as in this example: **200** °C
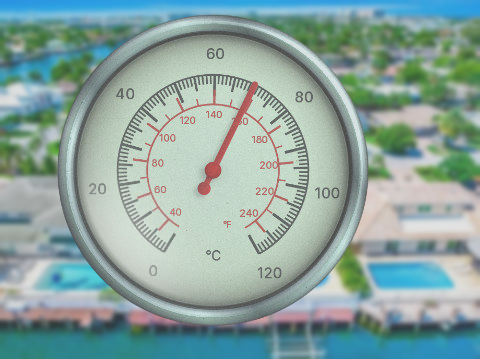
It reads **70** °C
